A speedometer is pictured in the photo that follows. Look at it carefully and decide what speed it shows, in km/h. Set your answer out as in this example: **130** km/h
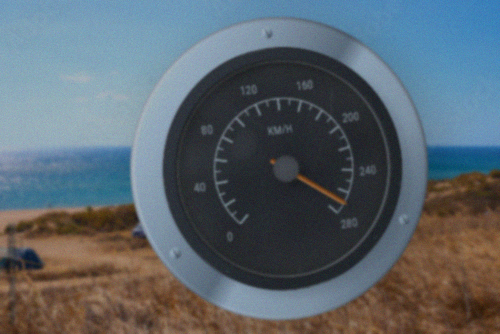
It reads **270** km/h
